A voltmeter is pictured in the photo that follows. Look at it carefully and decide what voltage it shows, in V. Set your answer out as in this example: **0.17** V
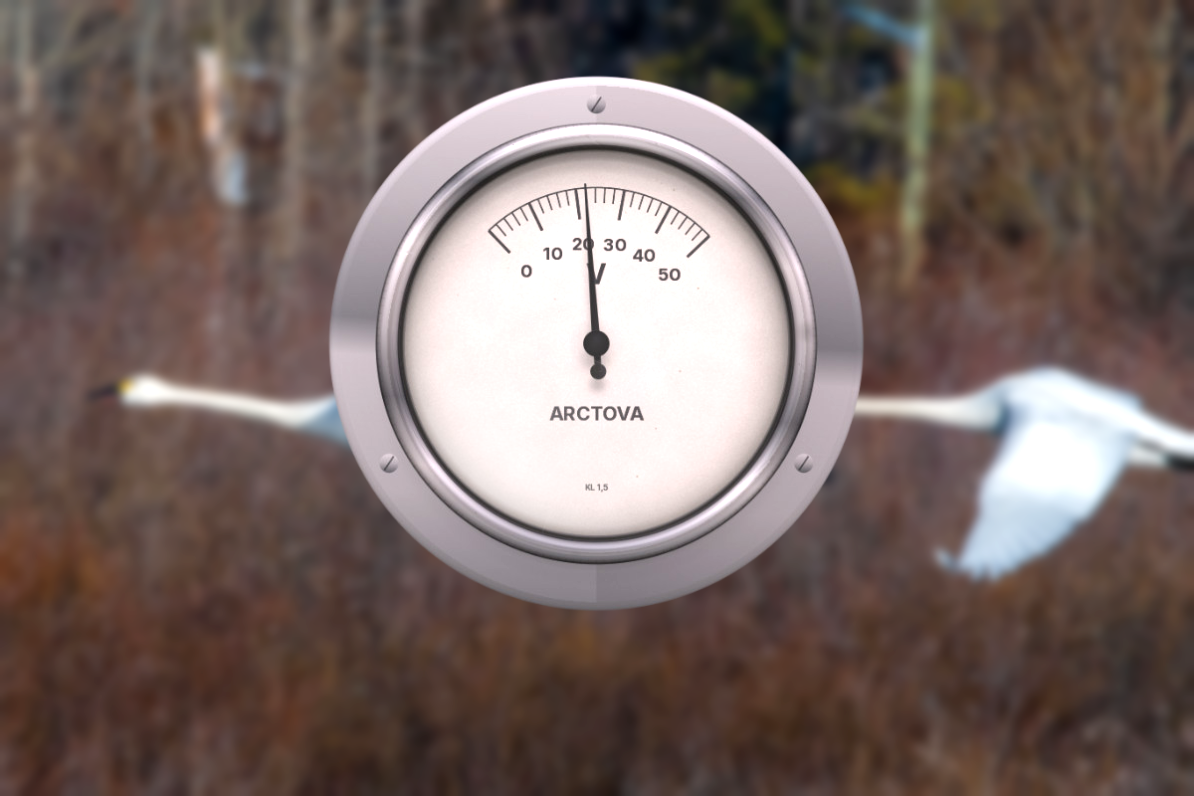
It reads **22** V
